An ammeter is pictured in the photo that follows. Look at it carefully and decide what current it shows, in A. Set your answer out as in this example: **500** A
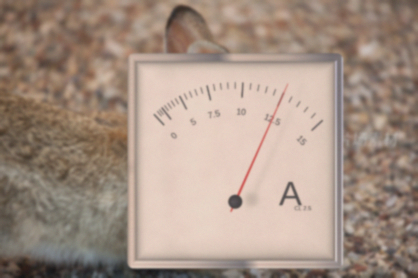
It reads **12.5** A
